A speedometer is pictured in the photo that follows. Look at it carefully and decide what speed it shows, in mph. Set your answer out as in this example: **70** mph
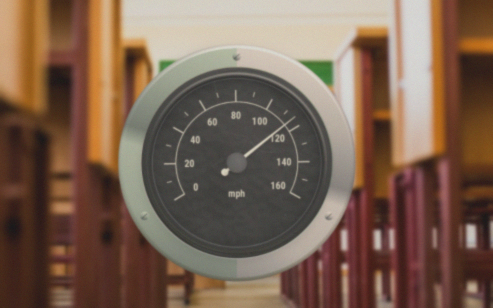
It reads **115** mph
